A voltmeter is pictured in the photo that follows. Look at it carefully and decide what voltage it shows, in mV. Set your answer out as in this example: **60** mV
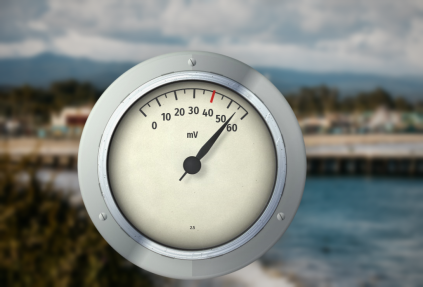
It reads **55** mV
